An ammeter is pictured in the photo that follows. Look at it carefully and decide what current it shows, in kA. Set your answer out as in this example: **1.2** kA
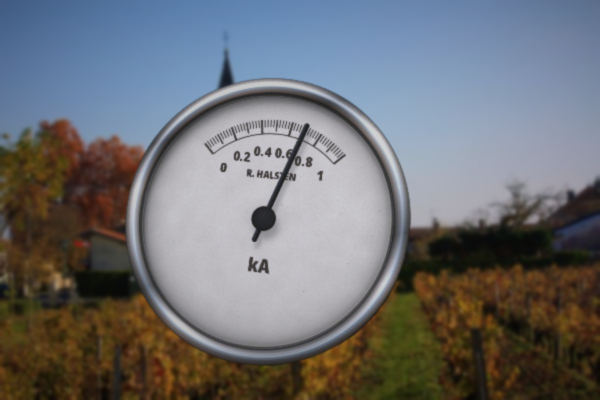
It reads **0.7** kA
